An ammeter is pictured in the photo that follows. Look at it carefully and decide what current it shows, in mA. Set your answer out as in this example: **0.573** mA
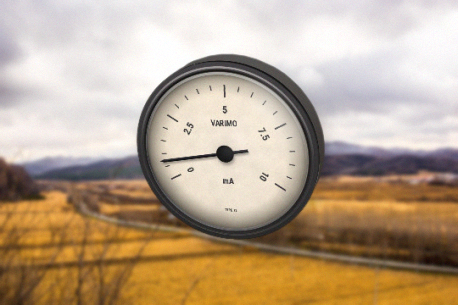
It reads **0.75** mA
